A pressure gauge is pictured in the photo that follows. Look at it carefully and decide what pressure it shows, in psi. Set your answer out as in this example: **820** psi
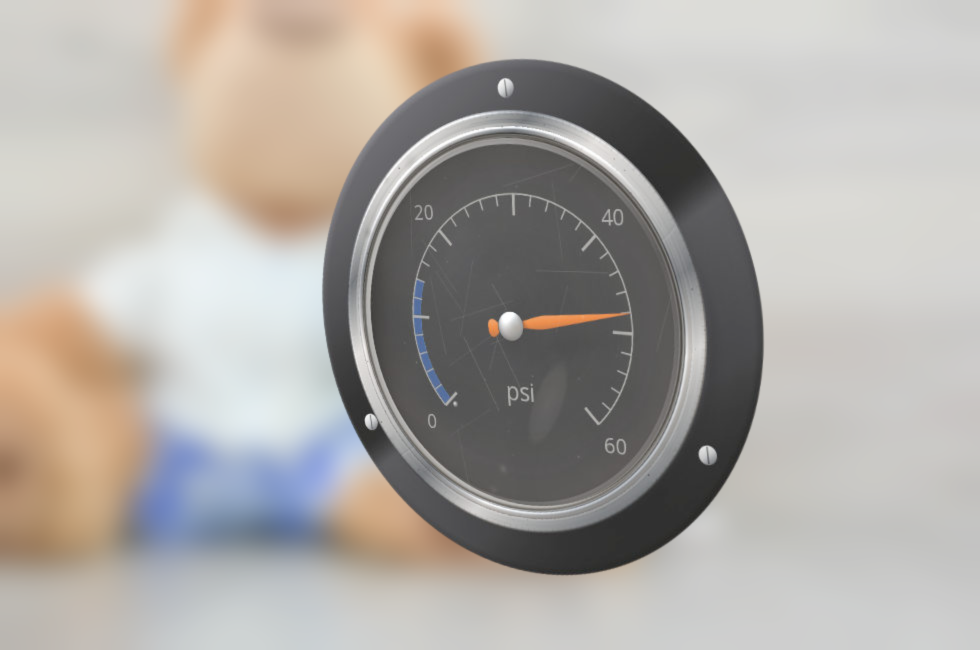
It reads **48** psi
